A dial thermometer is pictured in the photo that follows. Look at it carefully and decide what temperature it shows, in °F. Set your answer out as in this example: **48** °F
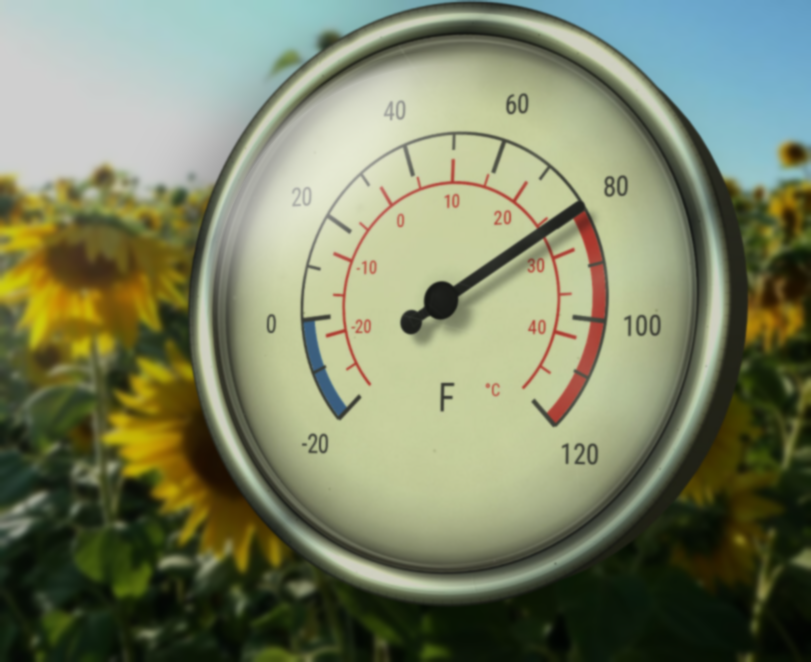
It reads **80** °F
